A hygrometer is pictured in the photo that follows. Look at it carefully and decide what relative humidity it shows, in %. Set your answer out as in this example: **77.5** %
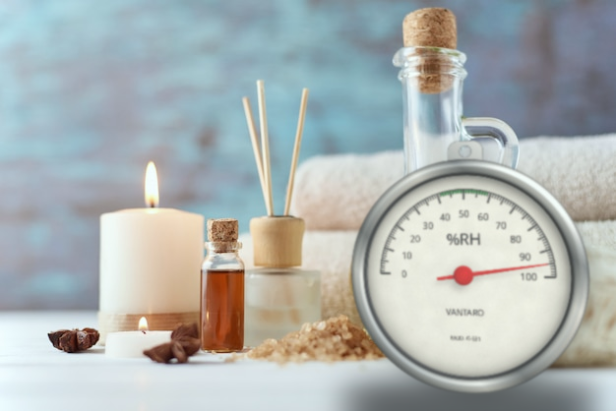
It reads **95** %
